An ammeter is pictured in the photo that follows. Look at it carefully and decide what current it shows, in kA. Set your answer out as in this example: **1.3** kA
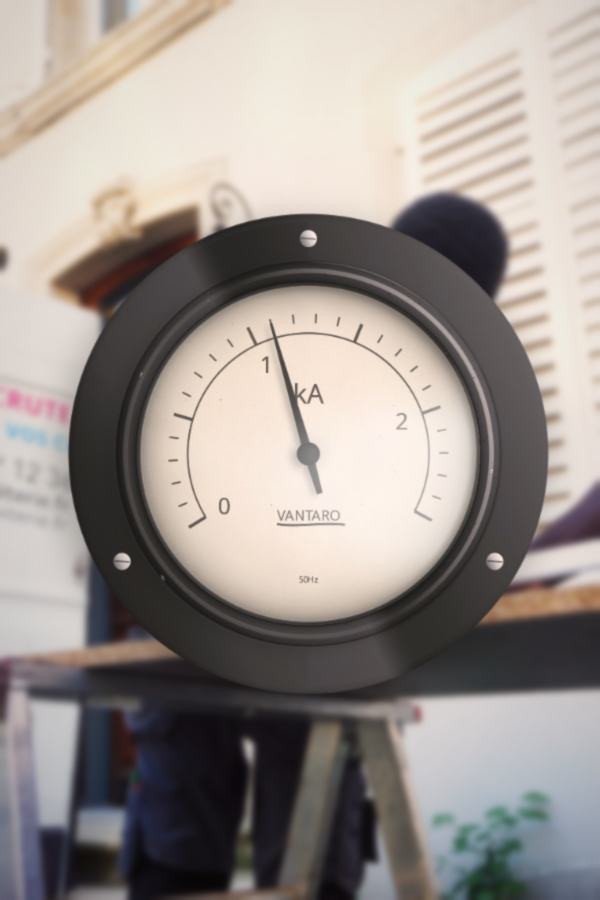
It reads **1.1** kA
